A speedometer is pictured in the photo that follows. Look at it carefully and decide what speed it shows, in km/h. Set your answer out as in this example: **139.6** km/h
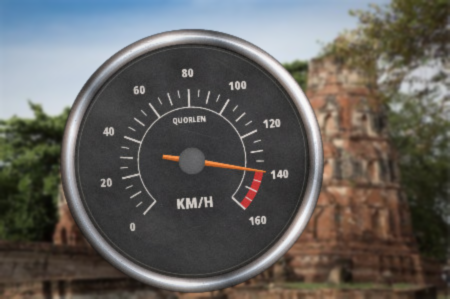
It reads **140** km/h
